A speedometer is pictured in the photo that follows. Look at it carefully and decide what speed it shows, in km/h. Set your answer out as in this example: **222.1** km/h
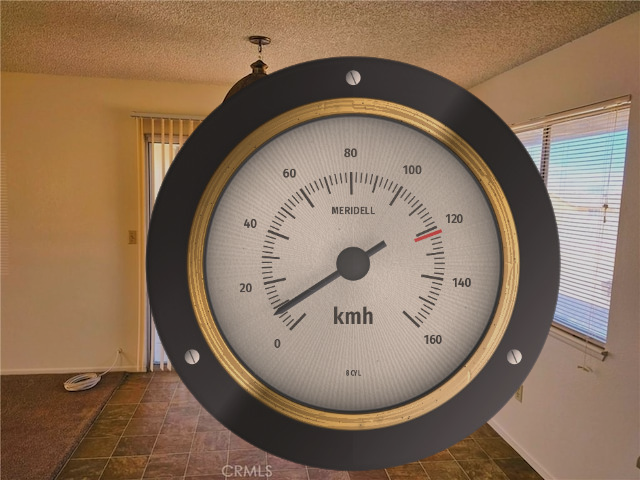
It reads **8** km/h
